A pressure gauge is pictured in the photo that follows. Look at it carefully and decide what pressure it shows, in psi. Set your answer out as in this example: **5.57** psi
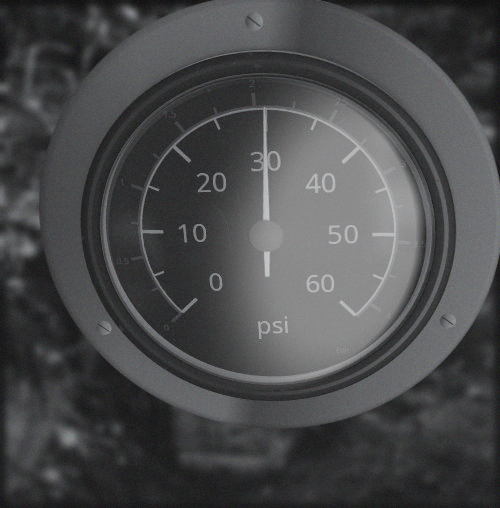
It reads **30** psi
